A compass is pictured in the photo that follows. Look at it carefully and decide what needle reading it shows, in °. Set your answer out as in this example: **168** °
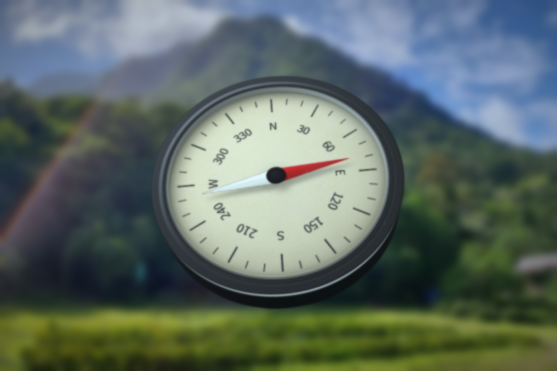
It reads **80** °
